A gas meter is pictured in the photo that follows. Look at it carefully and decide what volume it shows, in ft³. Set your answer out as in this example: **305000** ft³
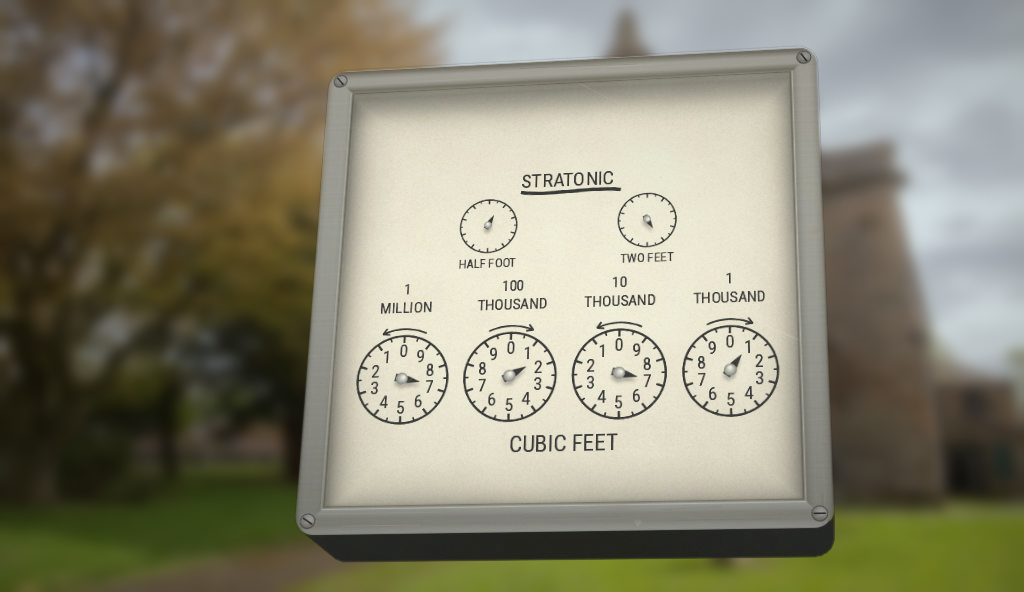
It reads **717100** ft³
